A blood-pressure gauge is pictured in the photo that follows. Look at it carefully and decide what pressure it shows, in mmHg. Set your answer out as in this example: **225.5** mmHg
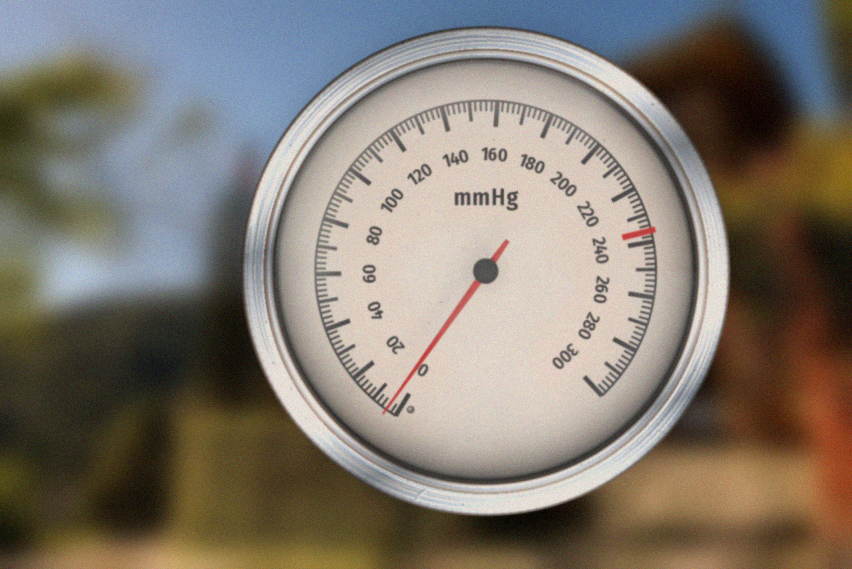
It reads **4** mmHg
